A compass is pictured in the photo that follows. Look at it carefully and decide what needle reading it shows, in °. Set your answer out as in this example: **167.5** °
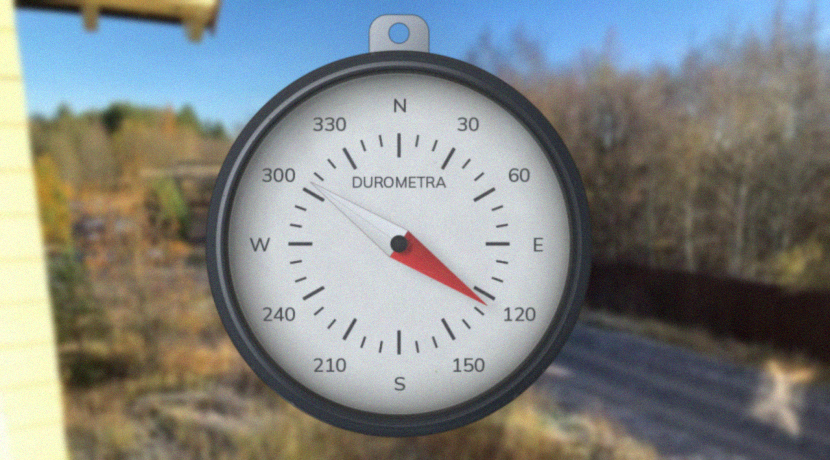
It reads **125** °
